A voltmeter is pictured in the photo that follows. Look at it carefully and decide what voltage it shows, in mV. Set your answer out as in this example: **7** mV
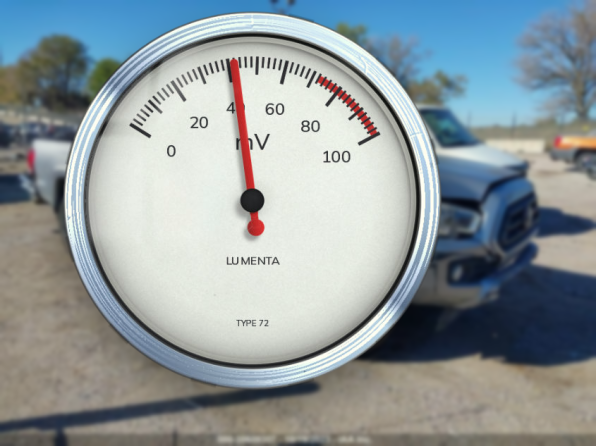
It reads **42** mV
